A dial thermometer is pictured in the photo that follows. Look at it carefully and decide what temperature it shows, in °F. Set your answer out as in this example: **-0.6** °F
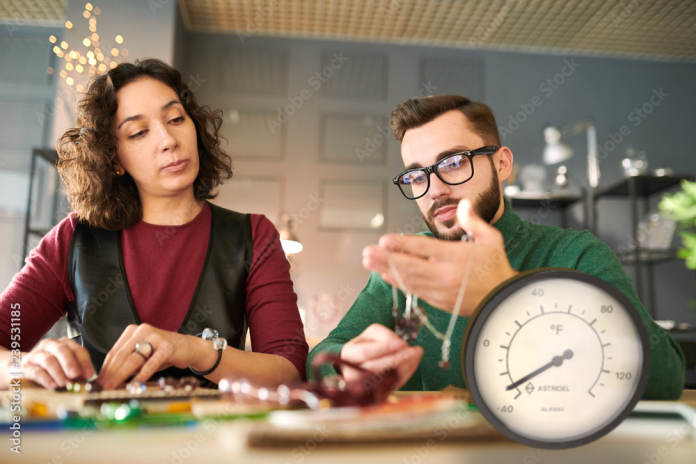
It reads **-30** °F
